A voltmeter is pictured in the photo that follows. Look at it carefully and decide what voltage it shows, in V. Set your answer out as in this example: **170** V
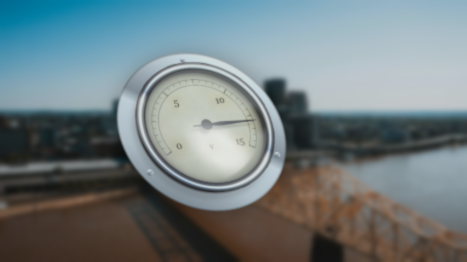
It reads **13** V
